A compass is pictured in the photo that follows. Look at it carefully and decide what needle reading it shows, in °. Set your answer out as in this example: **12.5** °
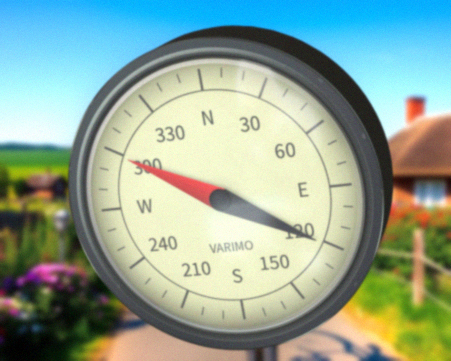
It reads **300** °
